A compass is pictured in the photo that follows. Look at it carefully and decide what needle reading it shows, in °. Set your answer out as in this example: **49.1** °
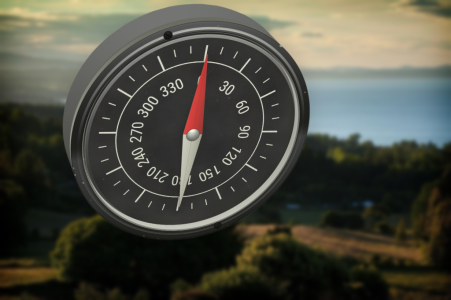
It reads **0** °
